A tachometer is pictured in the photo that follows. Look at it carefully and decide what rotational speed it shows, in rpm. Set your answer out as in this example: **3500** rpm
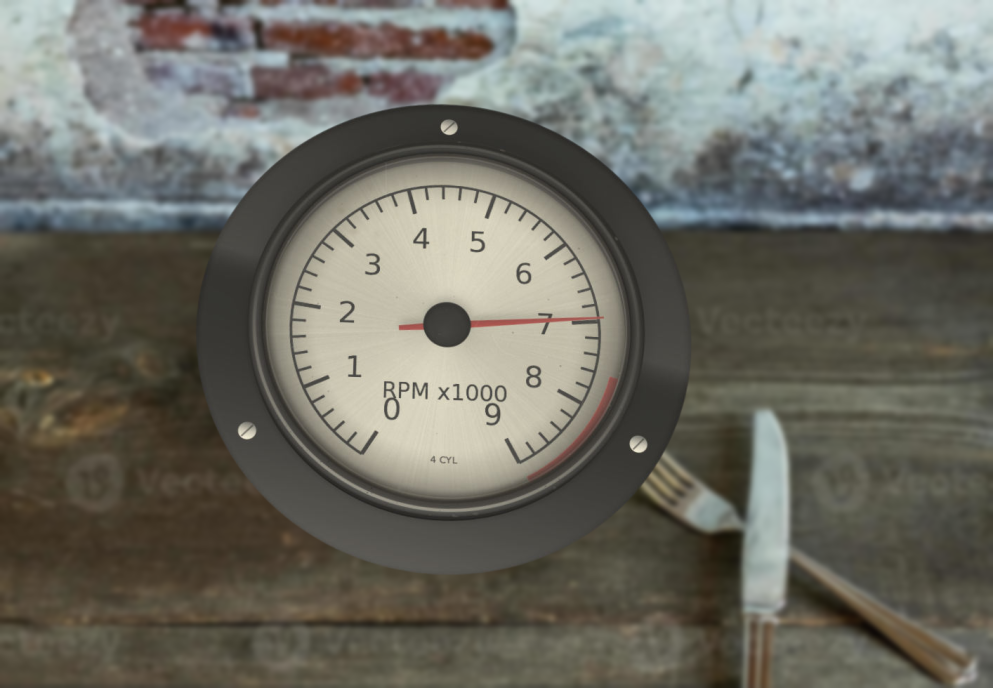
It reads **7000** rpm
